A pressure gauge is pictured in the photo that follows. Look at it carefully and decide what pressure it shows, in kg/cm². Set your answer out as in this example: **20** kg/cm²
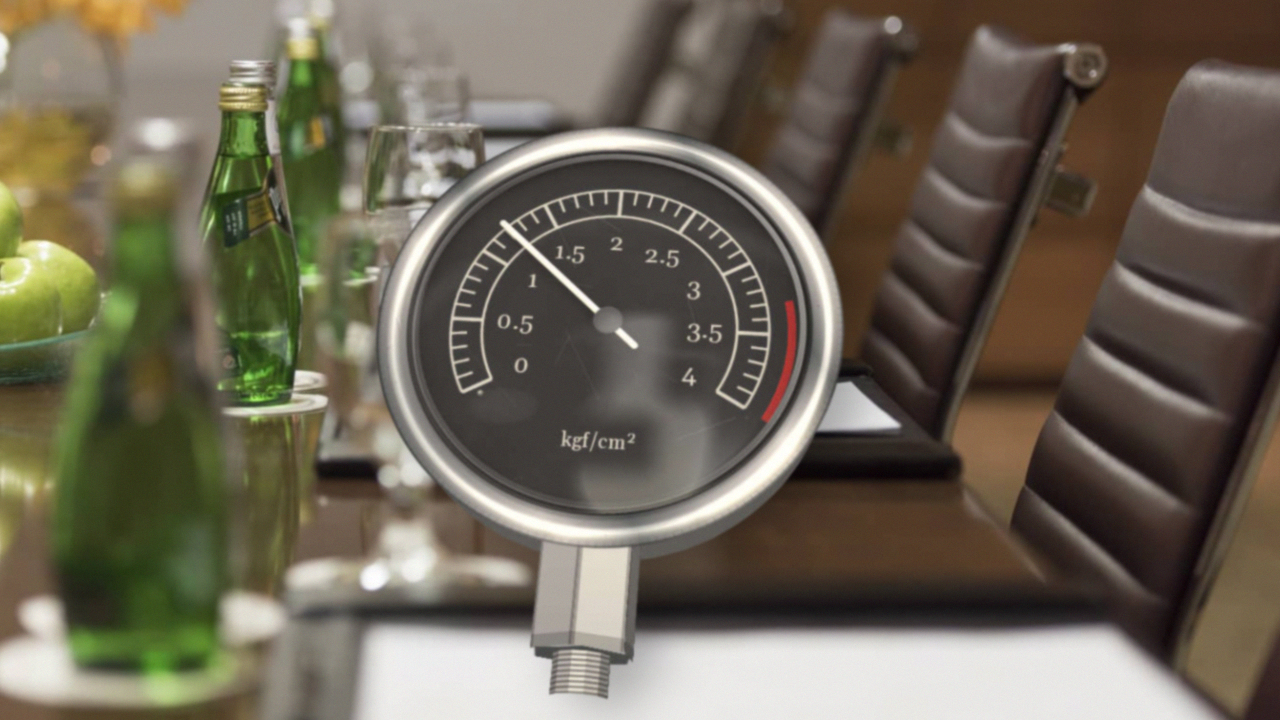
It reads **1.2** kg/cm²
